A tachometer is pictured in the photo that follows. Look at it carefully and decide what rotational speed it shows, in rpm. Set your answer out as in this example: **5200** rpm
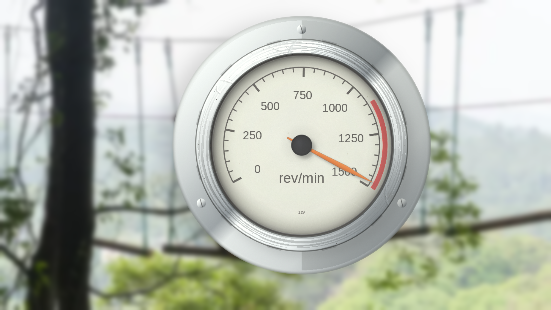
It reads **1475** rpm
